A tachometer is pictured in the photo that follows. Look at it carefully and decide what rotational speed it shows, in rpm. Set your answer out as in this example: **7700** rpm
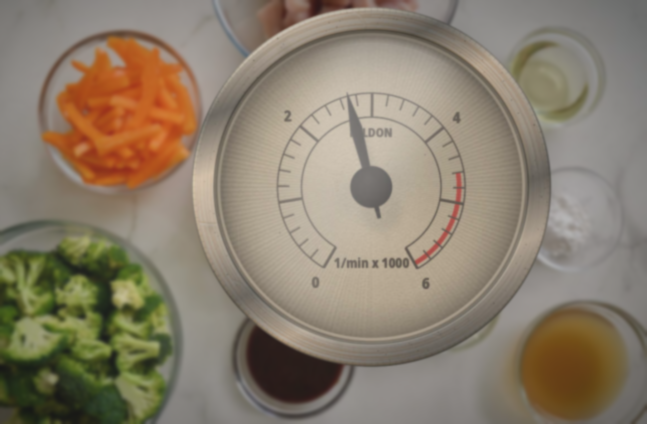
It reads **2700** rpm
